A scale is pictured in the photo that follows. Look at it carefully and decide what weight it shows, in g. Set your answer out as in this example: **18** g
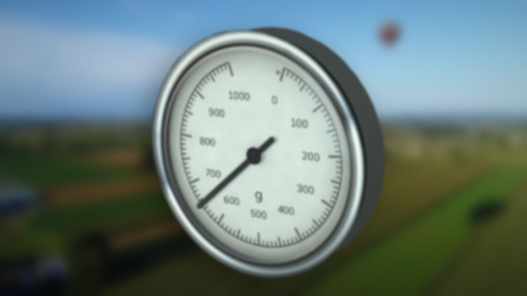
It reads **650** g
